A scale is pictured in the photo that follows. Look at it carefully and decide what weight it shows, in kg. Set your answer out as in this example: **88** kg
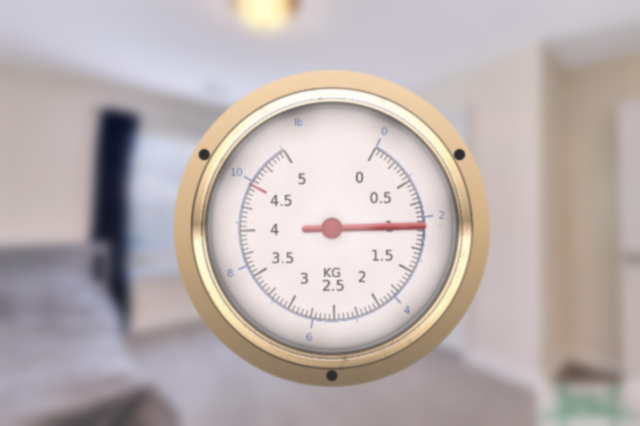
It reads **1** kg
